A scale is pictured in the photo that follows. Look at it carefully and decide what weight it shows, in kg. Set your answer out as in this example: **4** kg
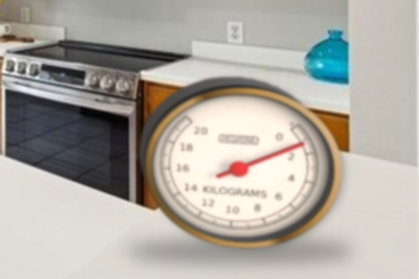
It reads **1** kg
